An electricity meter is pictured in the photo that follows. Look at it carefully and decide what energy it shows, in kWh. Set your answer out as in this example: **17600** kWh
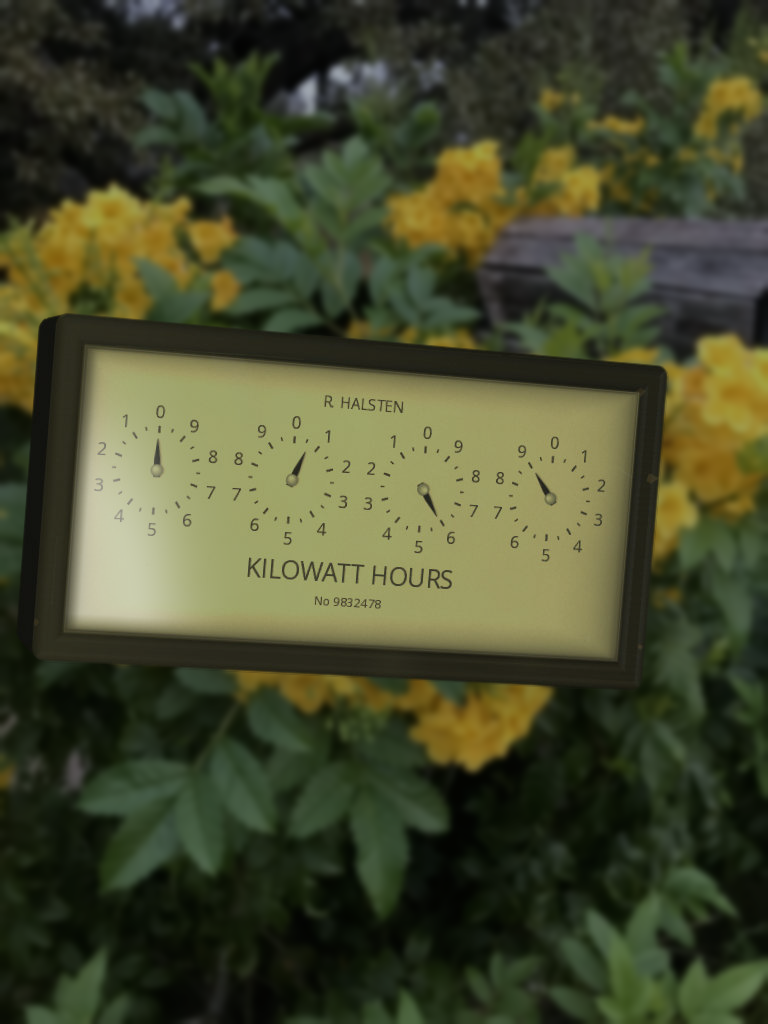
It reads **59** kWh
